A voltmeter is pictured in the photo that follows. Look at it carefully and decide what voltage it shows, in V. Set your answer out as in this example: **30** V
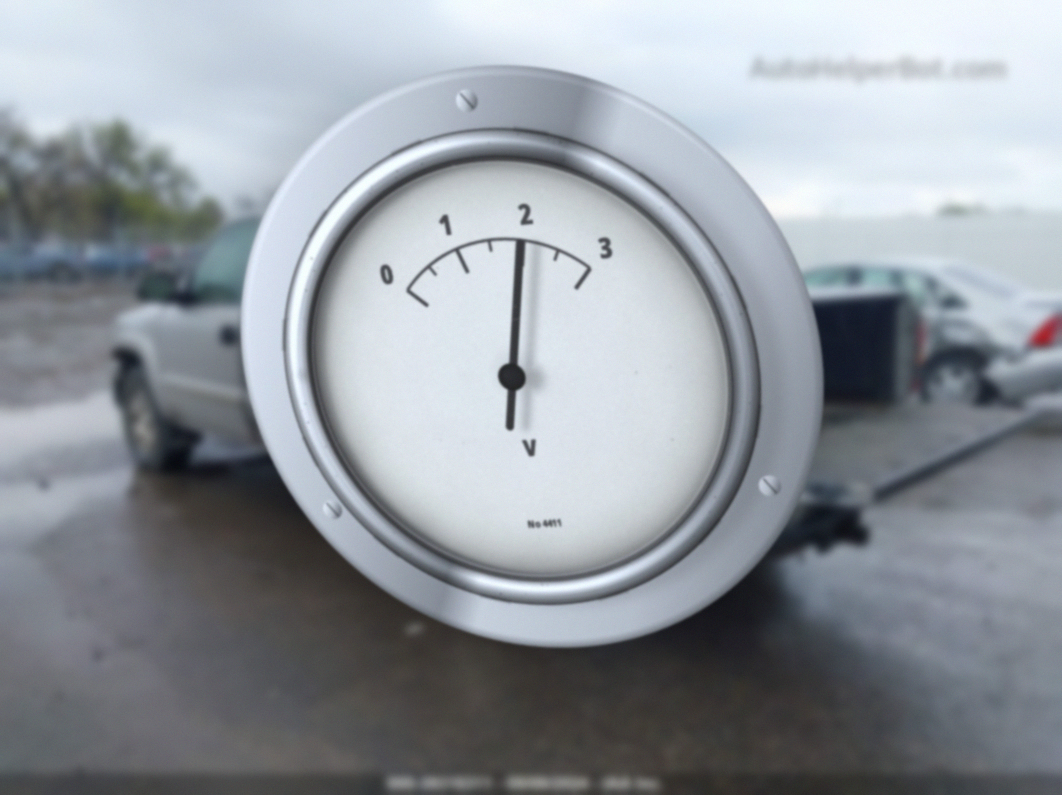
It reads **2** V
